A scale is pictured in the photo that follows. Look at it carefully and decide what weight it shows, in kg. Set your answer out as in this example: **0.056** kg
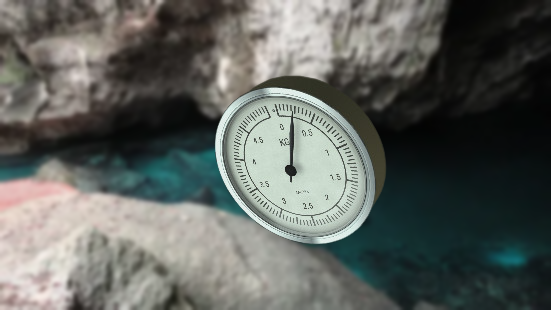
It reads **0.25** kg
